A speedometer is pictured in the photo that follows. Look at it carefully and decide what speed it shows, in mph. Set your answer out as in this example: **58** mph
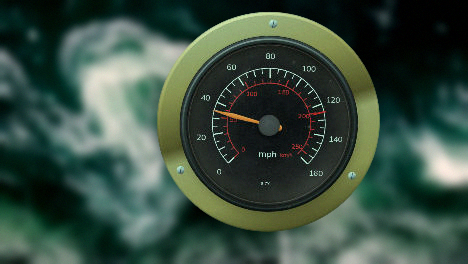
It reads **35** mph
